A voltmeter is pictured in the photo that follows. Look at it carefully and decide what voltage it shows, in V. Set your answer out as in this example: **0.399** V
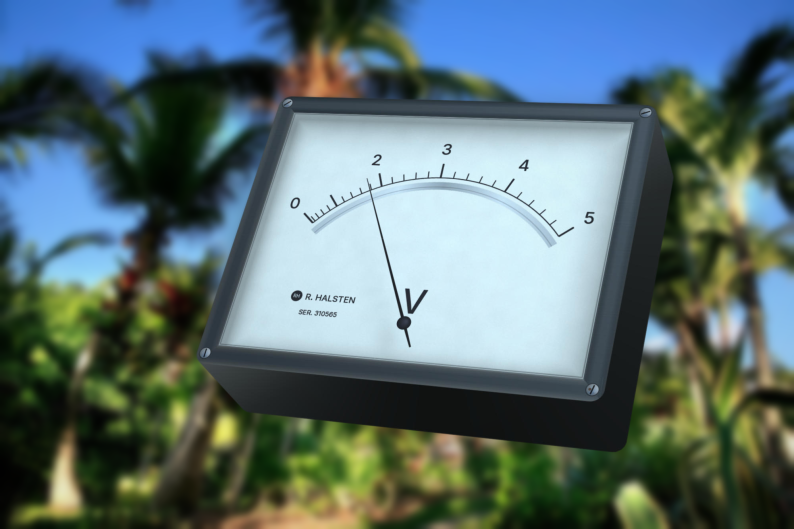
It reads **1.8** V
